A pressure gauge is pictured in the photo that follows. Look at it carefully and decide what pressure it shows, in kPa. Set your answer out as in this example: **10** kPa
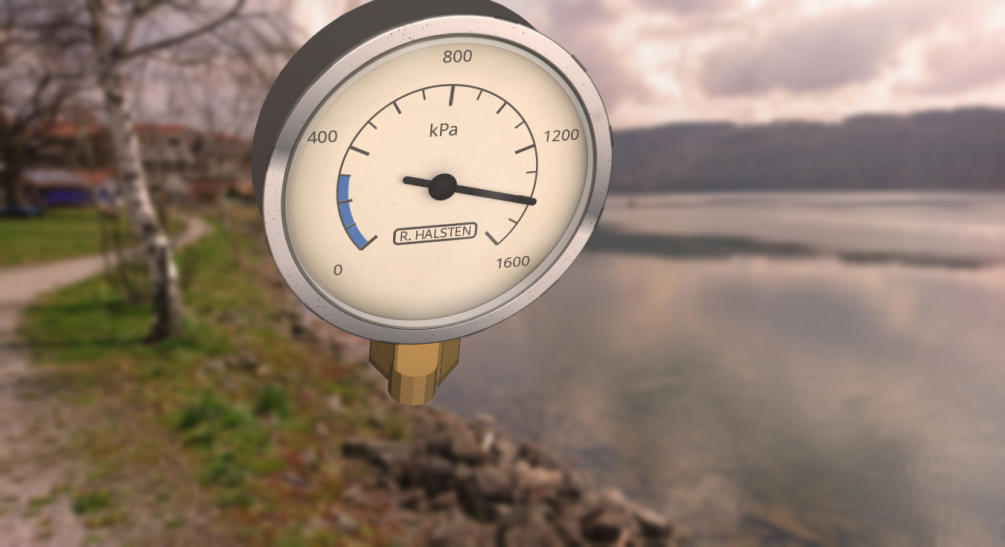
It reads **1400** kPa
